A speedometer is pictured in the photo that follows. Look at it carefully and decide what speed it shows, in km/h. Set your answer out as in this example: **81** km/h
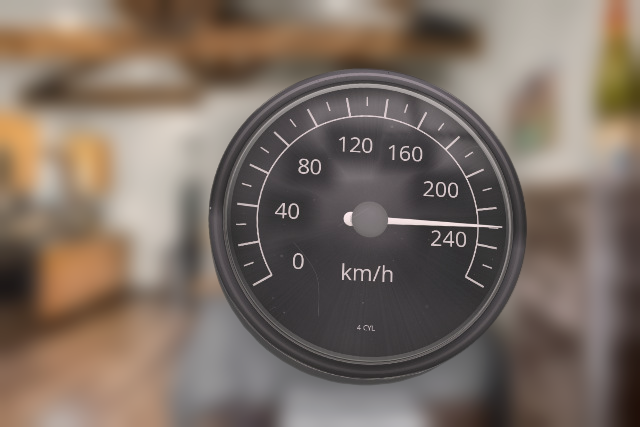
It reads **230** km/h
